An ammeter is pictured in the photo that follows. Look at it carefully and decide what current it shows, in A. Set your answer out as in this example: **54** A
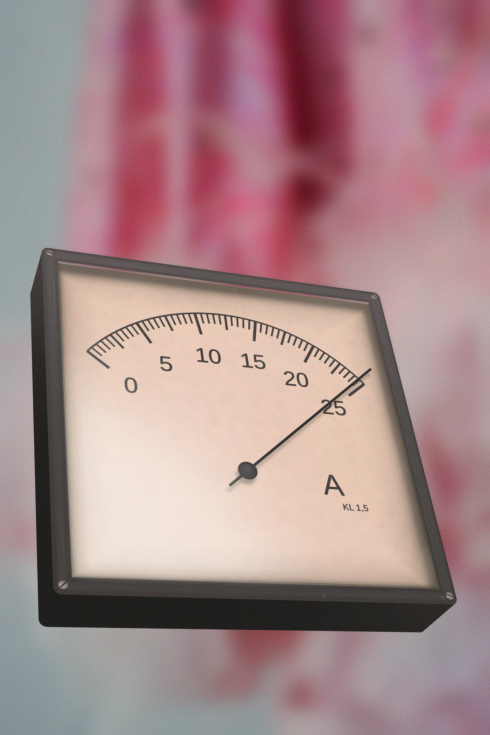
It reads **24.5** A
